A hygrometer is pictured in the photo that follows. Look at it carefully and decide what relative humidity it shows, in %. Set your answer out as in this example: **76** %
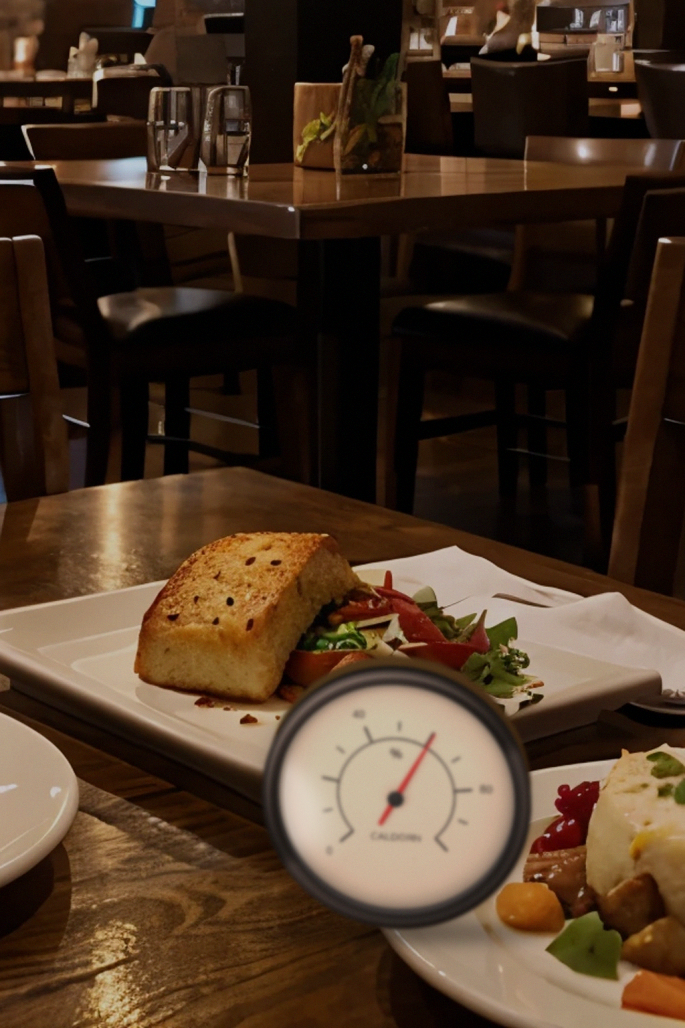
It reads **60** %
